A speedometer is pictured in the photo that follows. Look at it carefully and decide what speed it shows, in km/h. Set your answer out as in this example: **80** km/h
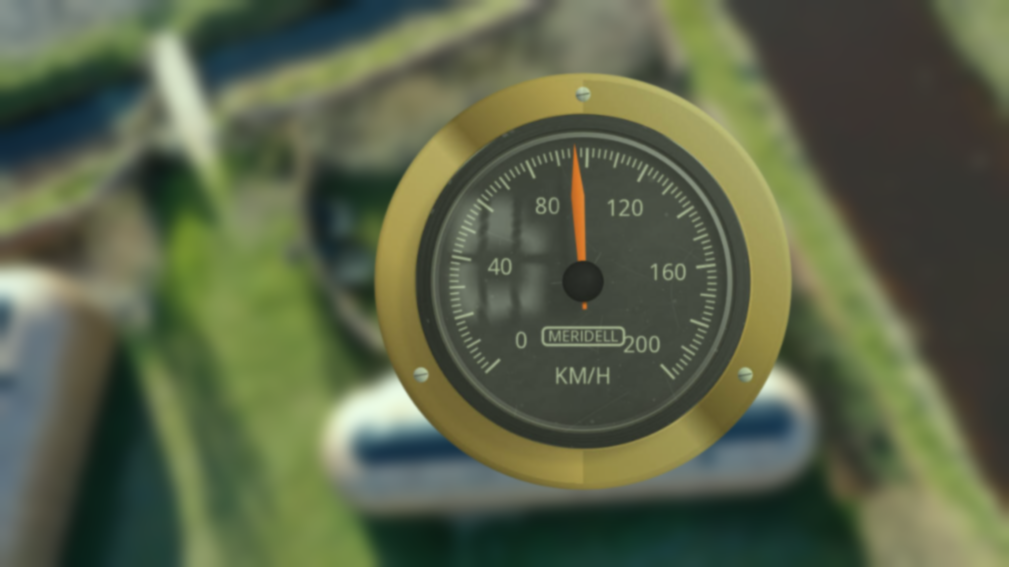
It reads **96** km/h
